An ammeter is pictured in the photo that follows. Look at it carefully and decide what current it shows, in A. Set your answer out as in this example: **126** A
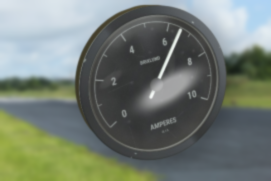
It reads **6.5** A
